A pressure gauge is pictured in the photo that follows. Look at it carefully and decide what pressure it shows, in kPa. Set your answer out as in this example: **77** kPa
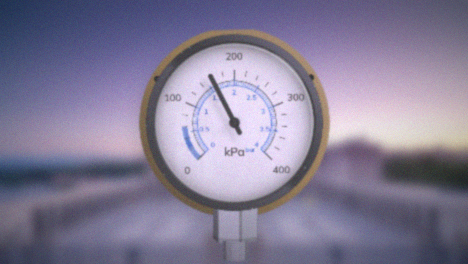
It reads **160** kPa
